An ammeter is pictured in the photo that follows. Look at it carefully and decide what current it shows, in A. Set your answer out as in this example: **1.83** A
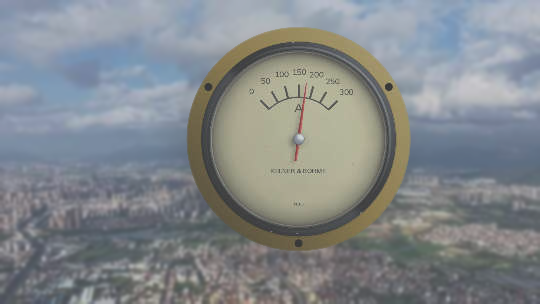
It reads **175** A
